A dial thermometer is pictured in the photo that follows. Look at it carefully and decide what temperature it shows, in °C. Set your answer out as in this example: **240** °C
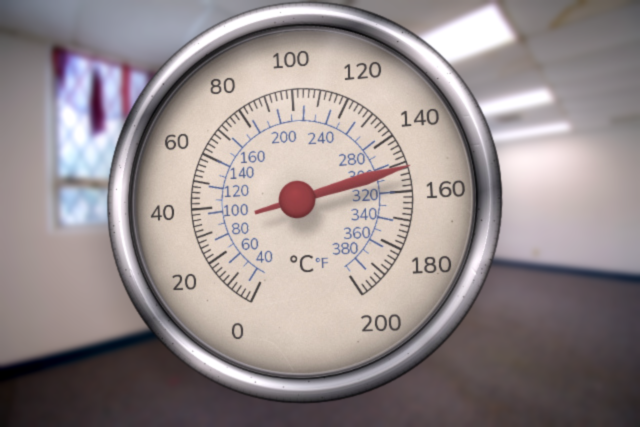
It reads **152** °C
